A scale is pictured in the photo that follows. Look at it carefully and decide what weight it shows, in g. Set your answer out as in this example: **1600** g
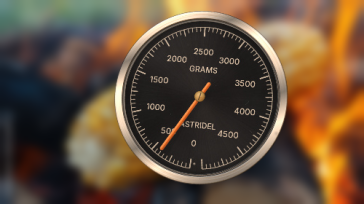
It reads **400** g
